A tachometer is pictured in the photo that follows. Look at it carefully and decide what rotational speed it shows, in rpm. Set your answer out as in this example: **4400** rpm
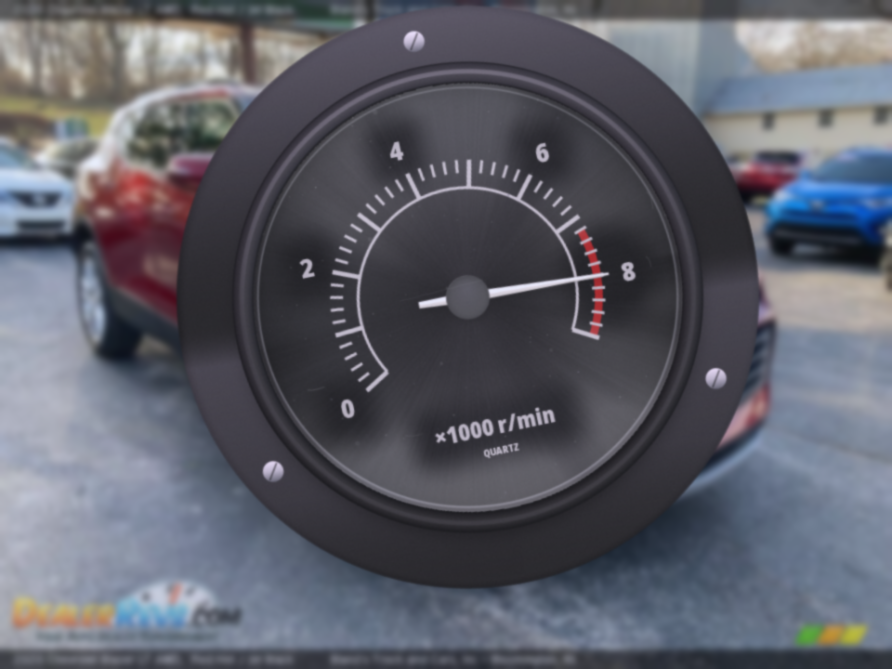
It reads **8000** rpm
